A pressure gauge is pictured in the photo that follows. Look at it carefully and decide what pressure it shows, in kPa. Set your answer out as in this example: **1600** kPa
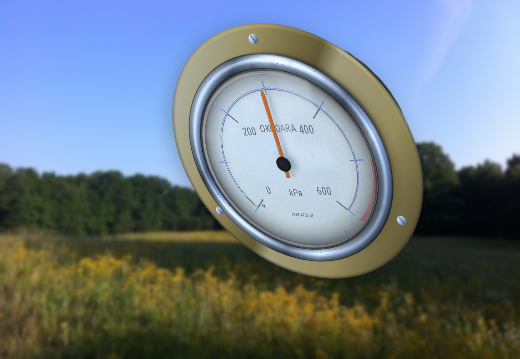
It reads **300** kPa
